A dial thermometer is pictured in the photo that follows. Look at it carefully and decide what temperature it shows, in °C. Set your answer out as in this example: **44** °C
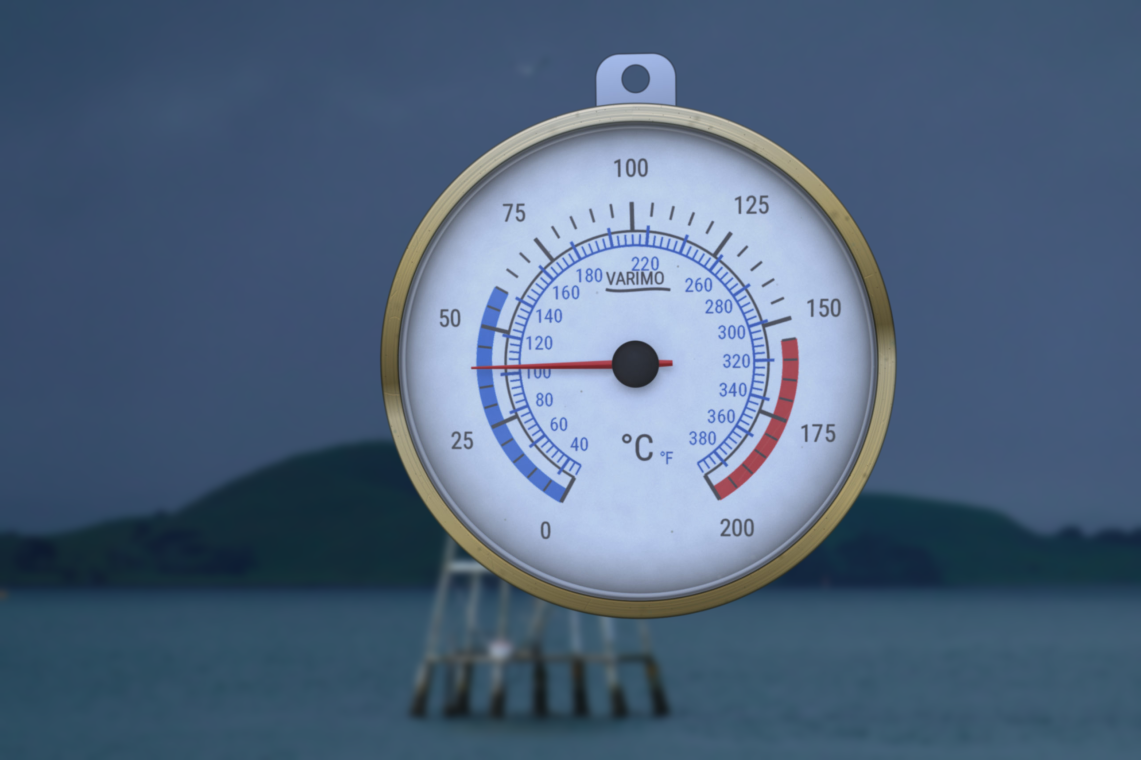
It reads **40** °C
